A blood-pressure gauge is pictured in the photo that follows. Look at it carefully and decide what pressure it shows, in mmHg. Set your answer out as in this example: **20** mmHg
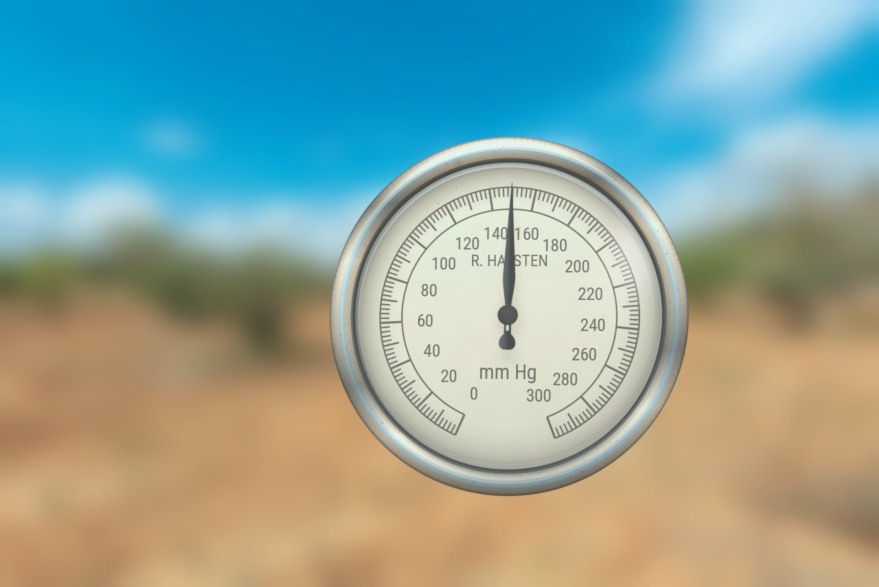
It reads **150** mmHg
